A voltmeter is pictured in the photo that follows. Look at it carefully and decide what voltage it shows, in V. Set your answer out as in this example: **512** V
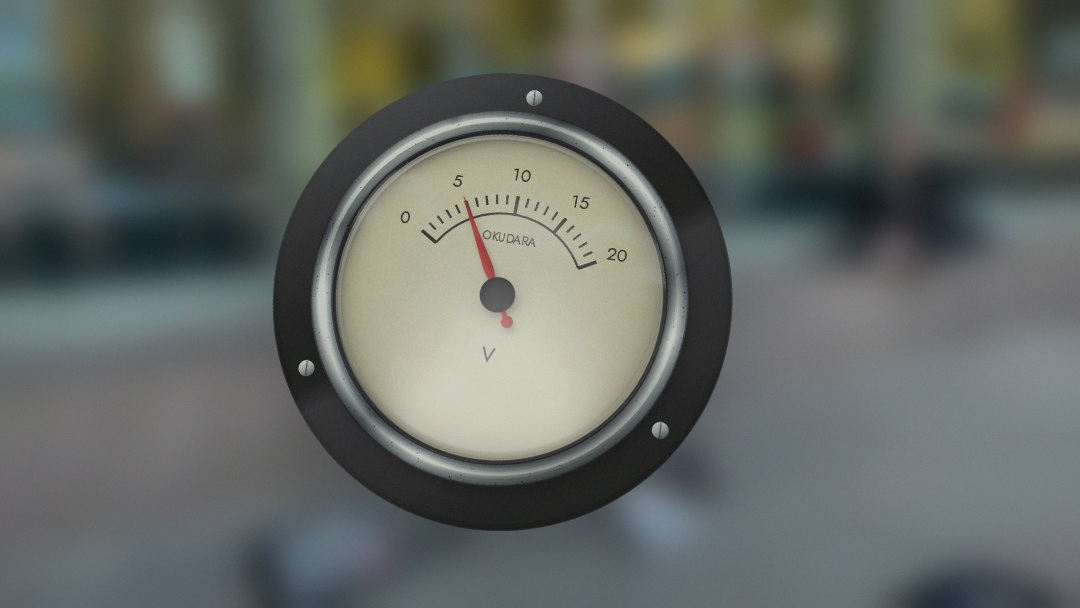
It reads **5** V
